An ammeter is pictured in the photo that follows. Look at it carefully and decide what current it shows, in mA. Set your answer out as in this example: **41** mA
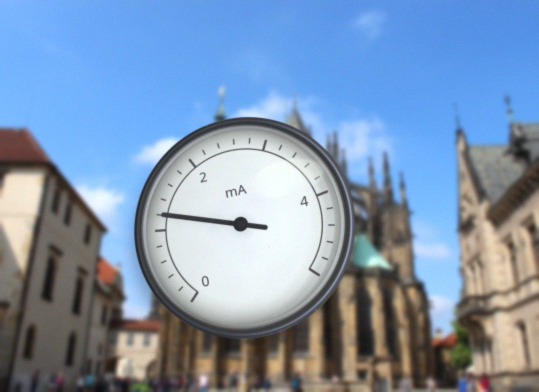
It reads **1.2** mA
